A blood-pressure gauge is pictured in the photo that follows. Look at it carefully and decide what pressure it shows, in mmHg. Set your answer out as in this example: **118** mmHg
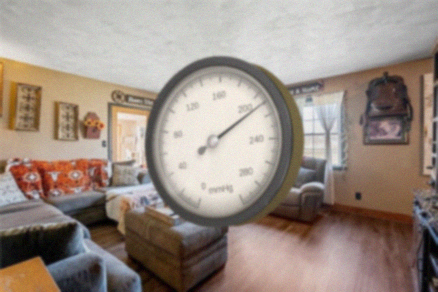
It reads **210** mmHg
